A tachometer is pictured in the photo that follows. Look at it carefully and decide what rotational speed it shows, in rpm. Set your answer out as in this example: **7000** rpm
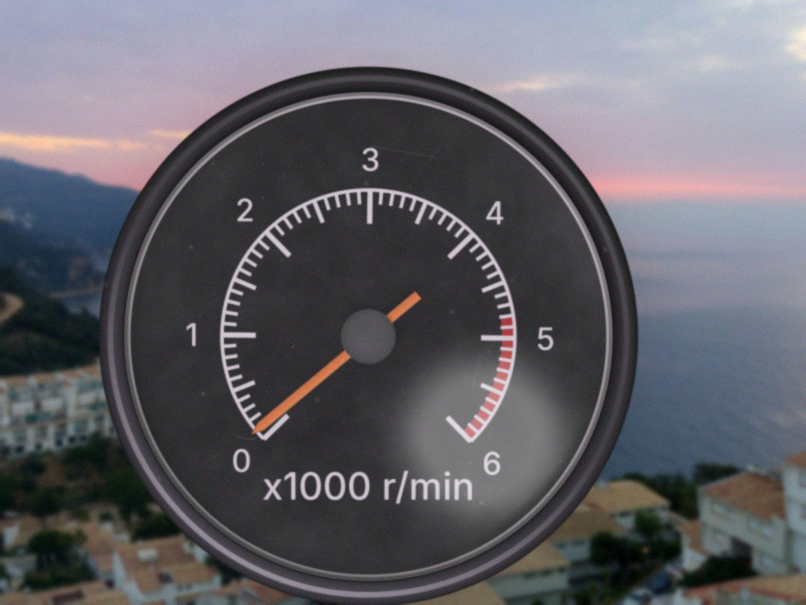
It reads **100** rpm
